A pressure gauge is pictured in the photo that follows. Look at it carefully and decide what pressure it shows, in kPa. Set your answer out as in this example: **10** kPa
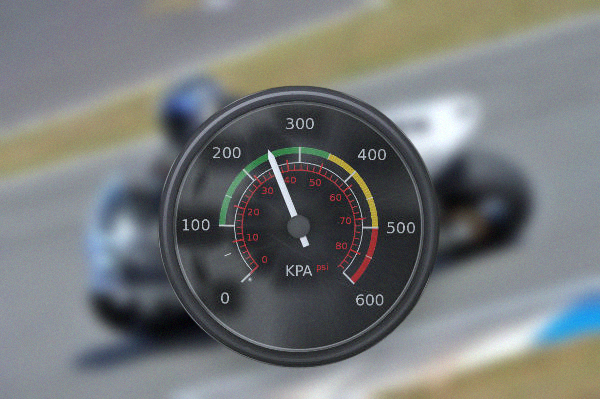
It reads **250** kPa
